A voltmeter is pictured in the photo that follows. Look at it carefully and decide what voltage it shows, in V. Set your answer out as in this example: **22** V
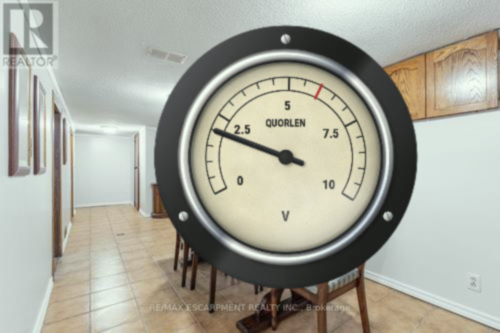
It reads **2** V
